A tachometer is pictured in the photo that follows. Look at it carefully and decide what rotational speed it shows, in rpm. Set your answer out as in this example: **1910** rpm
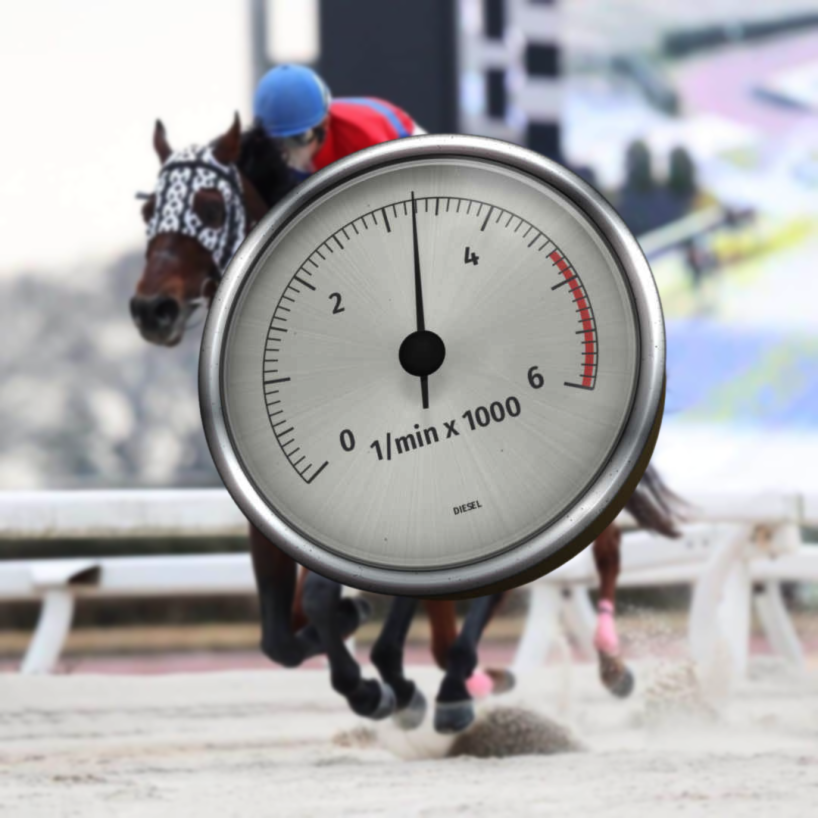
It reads **3300** rpm
